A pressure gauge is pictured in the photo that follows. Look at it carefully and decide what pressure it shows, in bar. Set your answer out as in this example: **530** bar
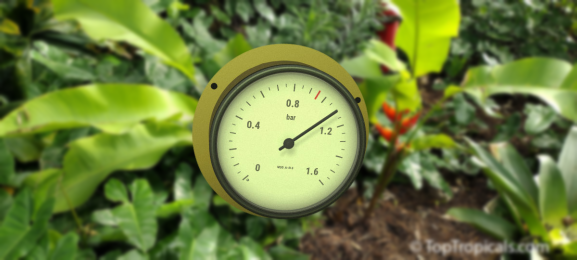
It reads **1.1** bar
